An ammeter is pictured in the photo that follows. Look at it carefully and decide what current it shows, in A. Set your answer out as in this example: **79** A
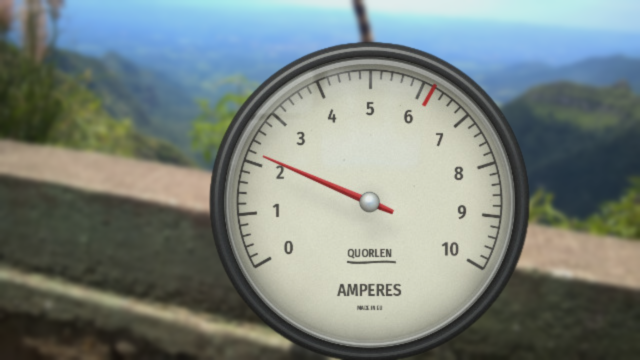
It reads **2.2** A
